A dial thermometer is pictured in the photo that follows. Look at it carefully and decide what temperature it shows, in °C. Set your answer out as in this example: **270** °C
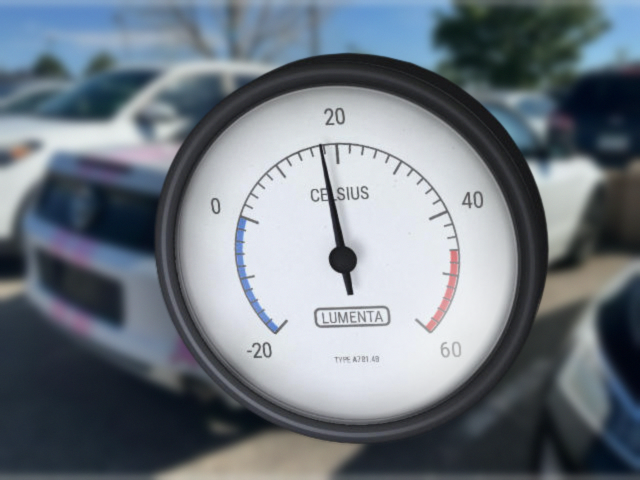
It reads **18** °C
